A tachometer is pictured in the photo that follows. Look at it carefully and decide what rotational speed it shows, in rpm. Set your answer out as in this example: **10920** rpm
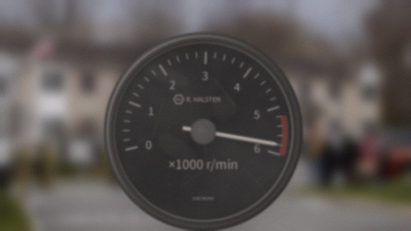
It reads **5800** rpm
